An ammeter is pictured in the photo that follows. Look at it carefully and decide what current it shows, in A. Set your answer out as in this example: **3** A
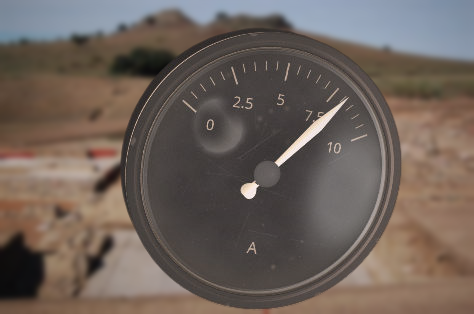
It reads **8** A
